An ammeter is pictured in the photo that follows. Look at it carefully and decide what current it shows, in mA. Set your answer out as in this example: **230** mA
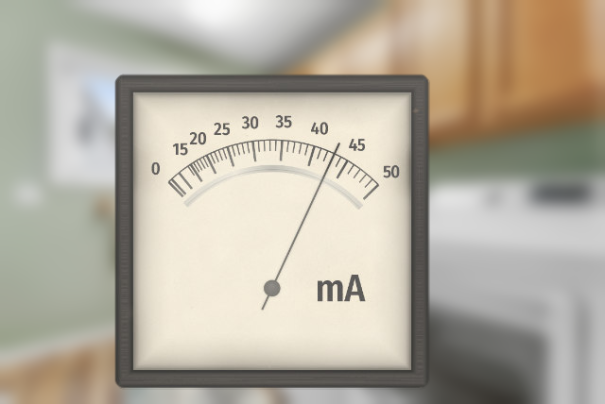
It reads **43** mA
